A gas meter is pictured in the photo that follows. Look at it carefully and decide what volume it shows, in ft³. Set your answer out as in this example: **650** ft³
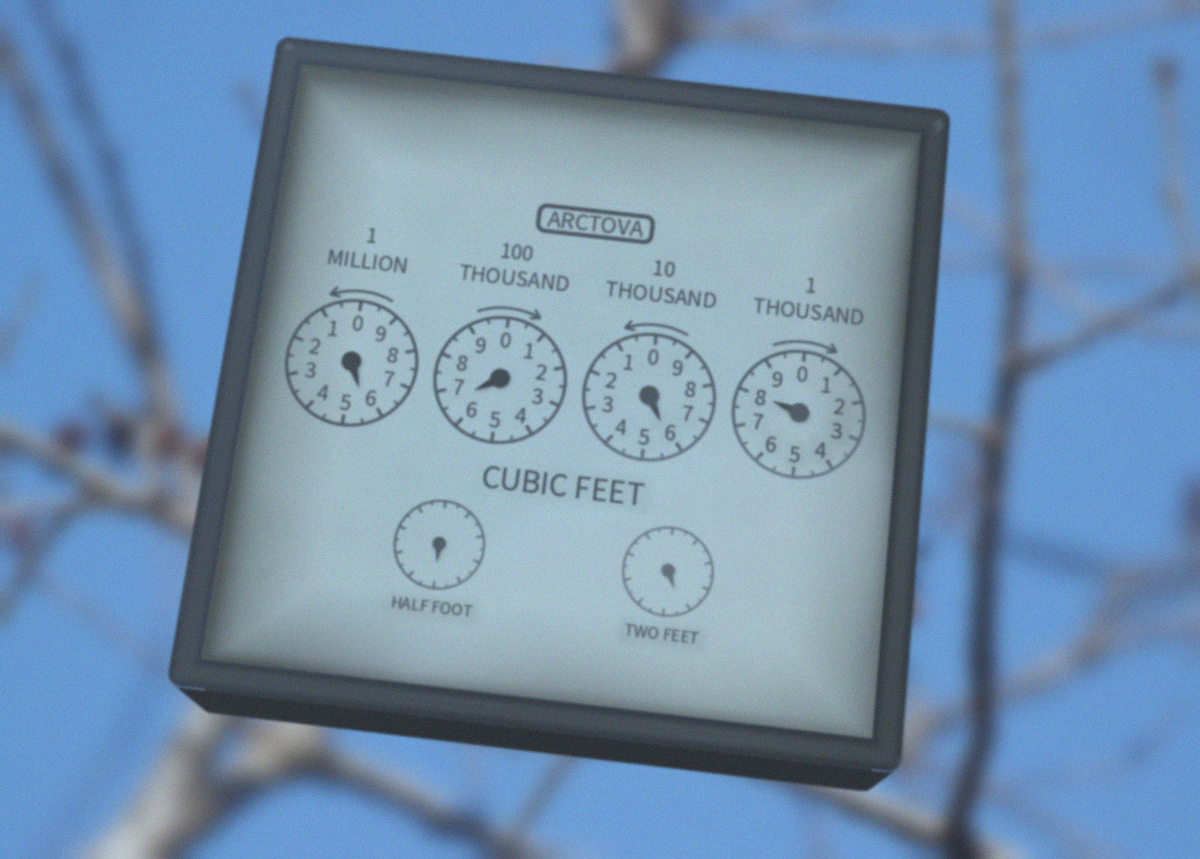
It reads **565800** ft³
